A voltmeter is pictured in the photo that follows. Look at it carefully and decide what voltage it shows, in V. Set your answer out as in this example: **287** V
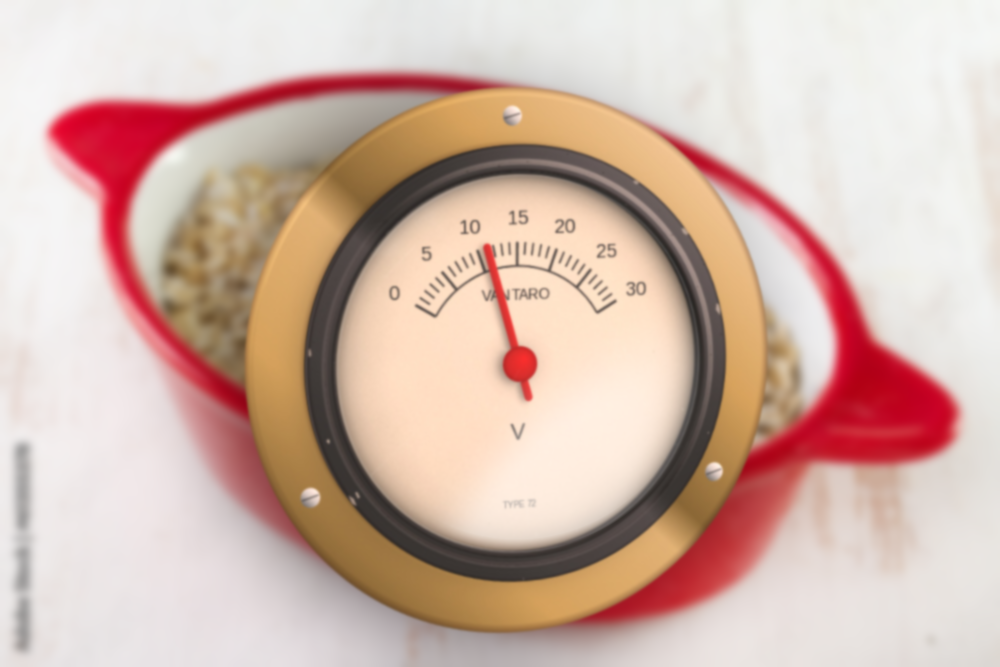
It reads **11** V
